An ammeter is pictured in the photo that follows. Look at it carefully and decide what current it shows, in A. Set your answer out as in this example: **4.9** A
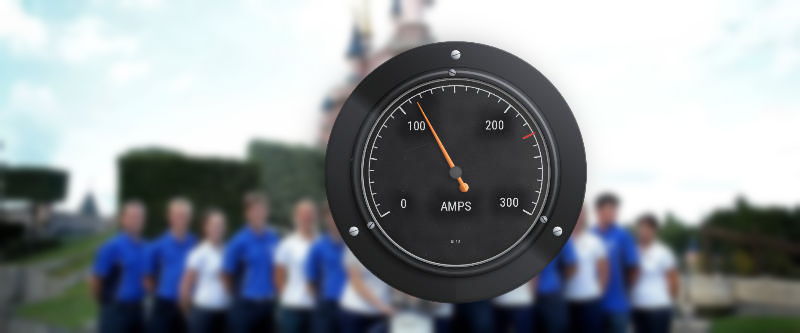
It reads **115** A
